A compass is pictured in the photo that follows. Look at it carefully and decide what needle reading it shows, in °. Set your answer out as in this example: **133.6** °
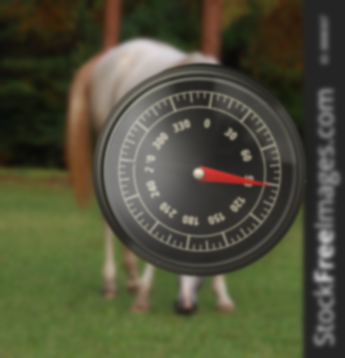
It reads **90** °
